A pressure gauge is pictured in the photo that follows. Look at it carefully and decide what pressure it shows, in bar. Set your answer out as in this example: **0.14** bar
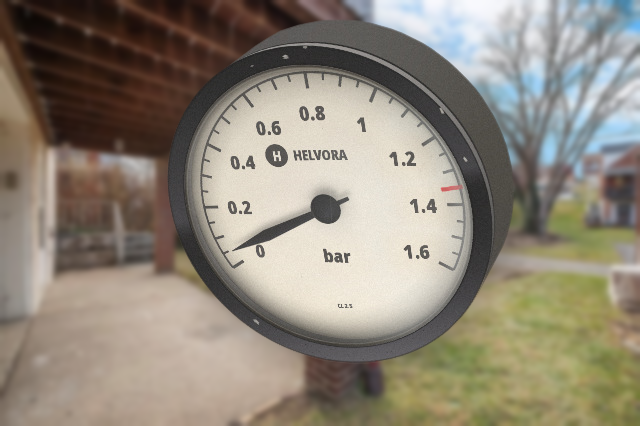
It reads **0.05** bar
